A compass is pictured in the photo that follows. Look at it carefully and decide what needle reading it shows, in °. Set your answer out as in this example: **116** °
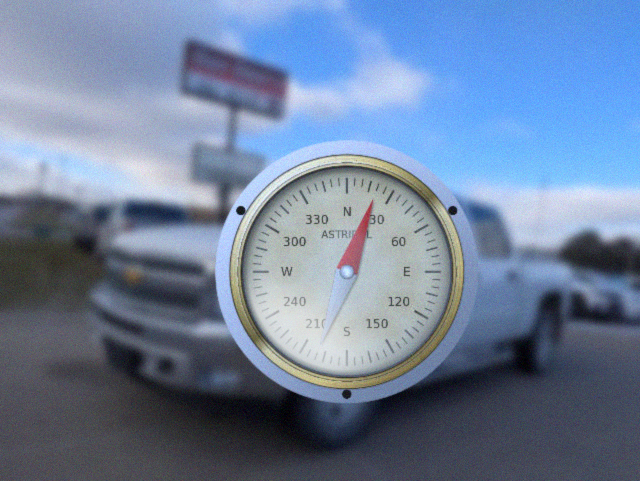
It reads **20** °
